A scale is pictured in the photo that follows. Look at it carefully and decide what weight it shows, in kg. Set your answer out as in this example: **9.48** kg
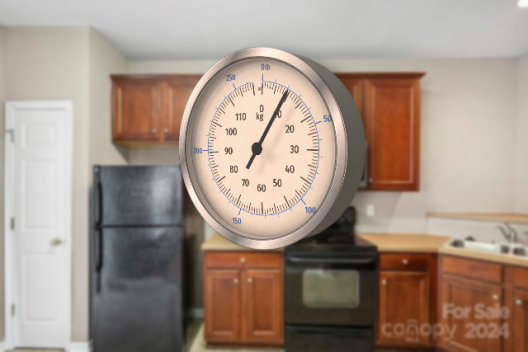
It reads **10** kg
